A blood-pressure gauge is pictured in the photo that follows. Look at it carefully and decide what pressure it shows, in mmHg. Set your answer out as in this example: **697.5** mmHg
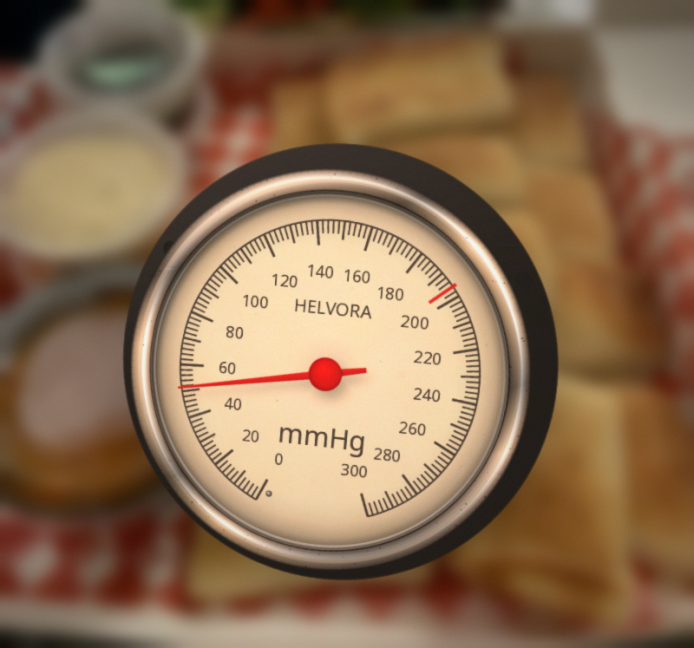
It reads **52** mmHg
